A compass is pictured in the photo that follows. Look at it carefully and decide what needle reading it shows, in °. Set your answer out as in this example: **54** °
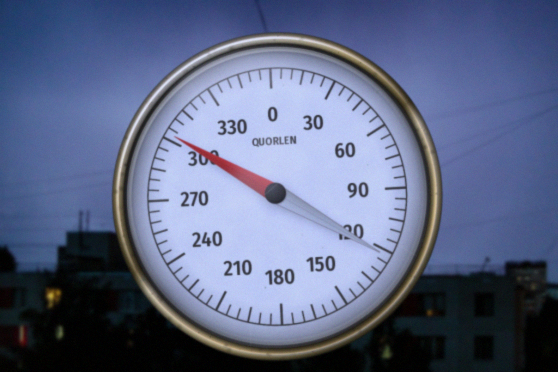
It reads **302.5** °
